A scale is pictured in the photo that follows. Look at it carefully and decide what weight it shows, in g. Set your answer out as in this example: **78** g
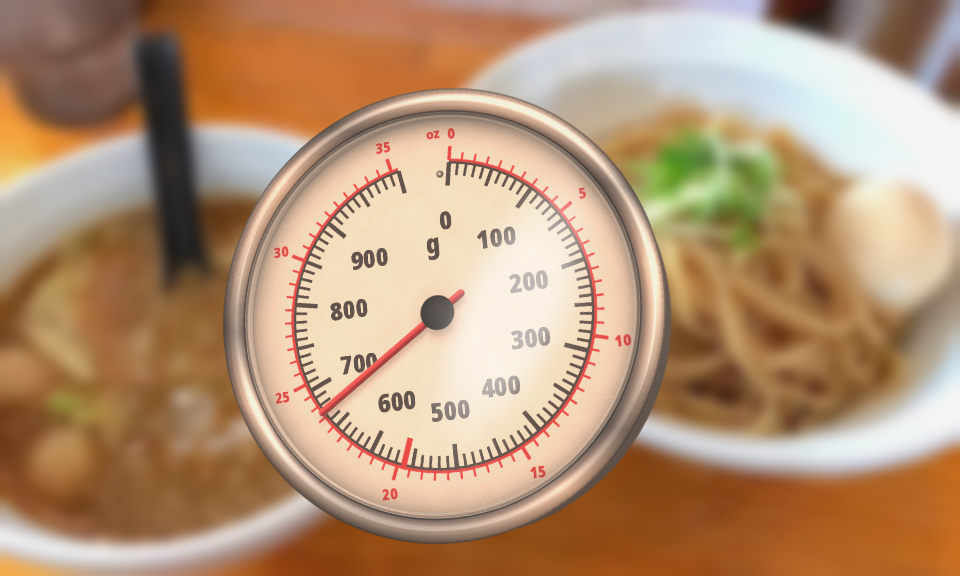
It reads **670** g
